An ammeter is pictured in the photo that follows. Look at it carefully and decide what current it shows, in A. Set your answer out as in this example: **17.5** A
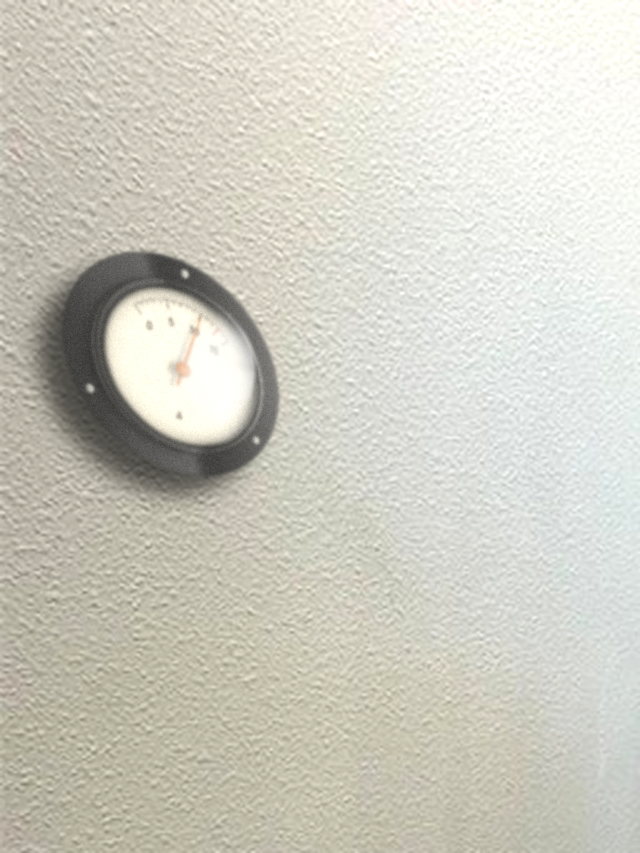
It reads **10** A
